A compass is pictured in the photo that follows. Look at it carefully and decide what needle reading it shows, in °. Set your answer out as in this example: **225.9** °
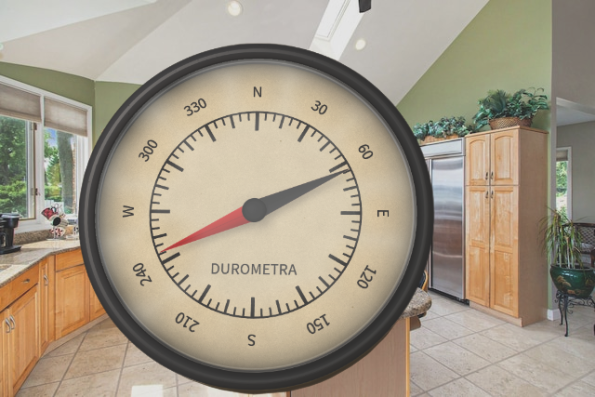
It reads **245** °
